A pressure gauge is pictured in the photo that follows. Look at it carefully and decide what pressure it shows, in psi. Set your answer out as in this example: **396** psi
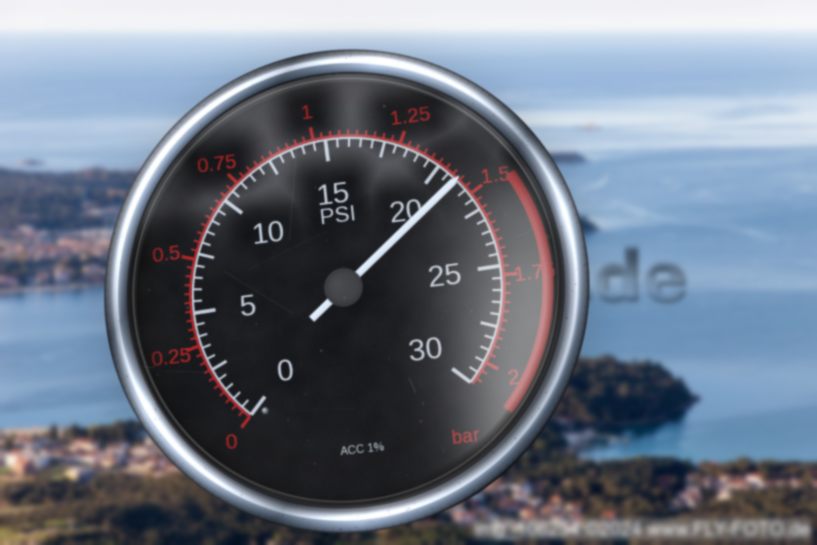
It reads **21** psi
